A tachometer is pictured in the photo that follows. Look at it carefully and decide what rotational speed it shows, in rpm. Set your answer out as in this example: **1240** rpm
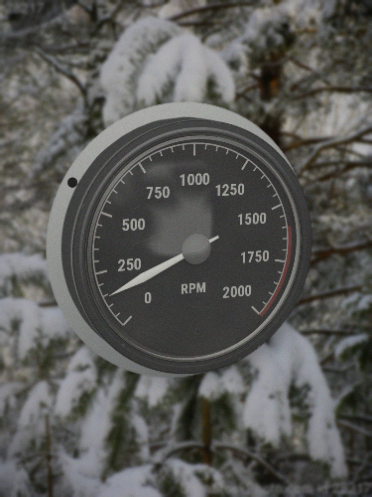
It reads **150** rpm
